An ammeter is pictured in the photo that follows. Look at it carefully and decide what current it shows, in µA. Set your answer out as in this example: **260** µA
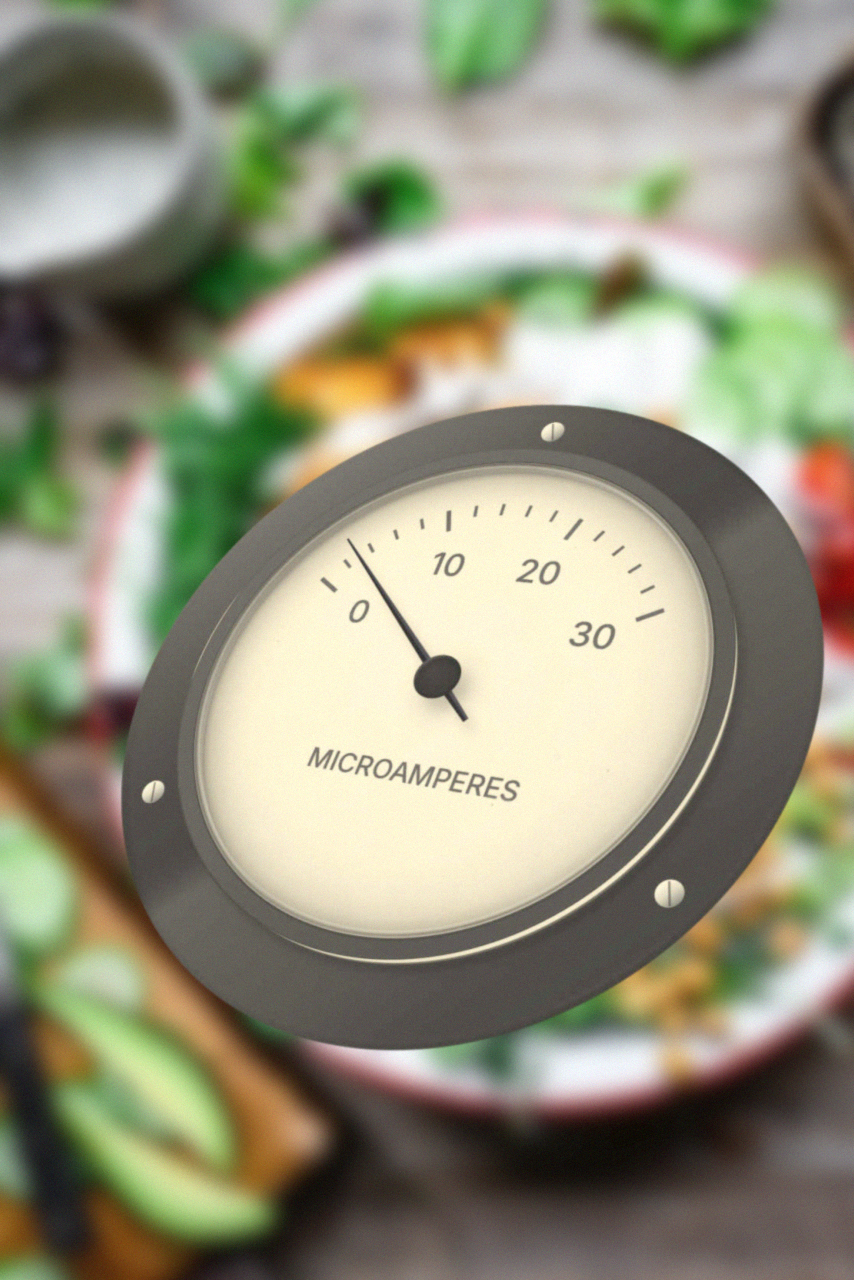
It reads **3** µA
